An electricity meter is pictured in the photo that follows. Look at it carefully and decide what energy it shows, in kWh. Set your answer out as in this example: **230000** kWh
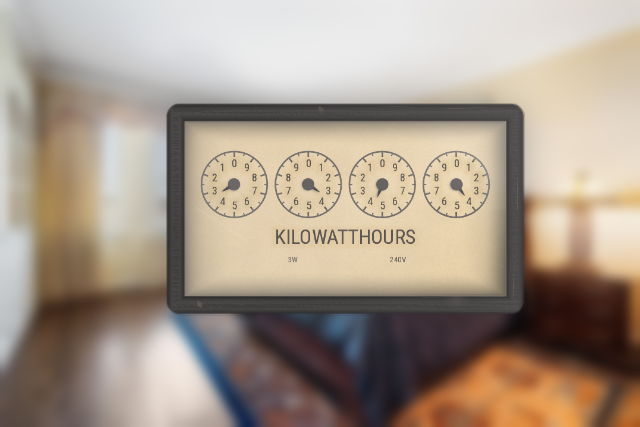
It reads **3344** kWh
